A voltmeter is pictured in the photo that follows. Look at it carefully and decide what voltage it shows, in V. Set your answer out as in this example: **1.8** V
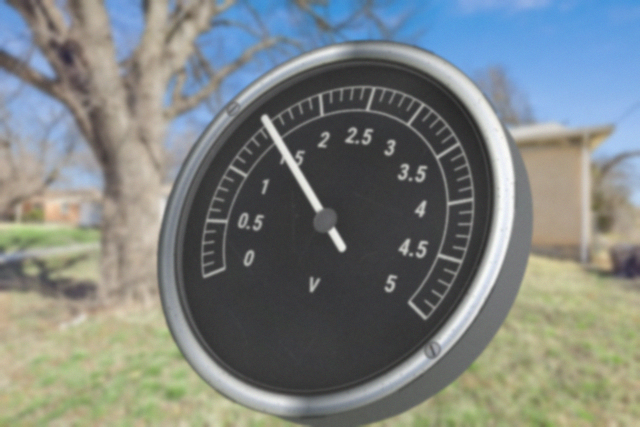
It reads **1.5** V
